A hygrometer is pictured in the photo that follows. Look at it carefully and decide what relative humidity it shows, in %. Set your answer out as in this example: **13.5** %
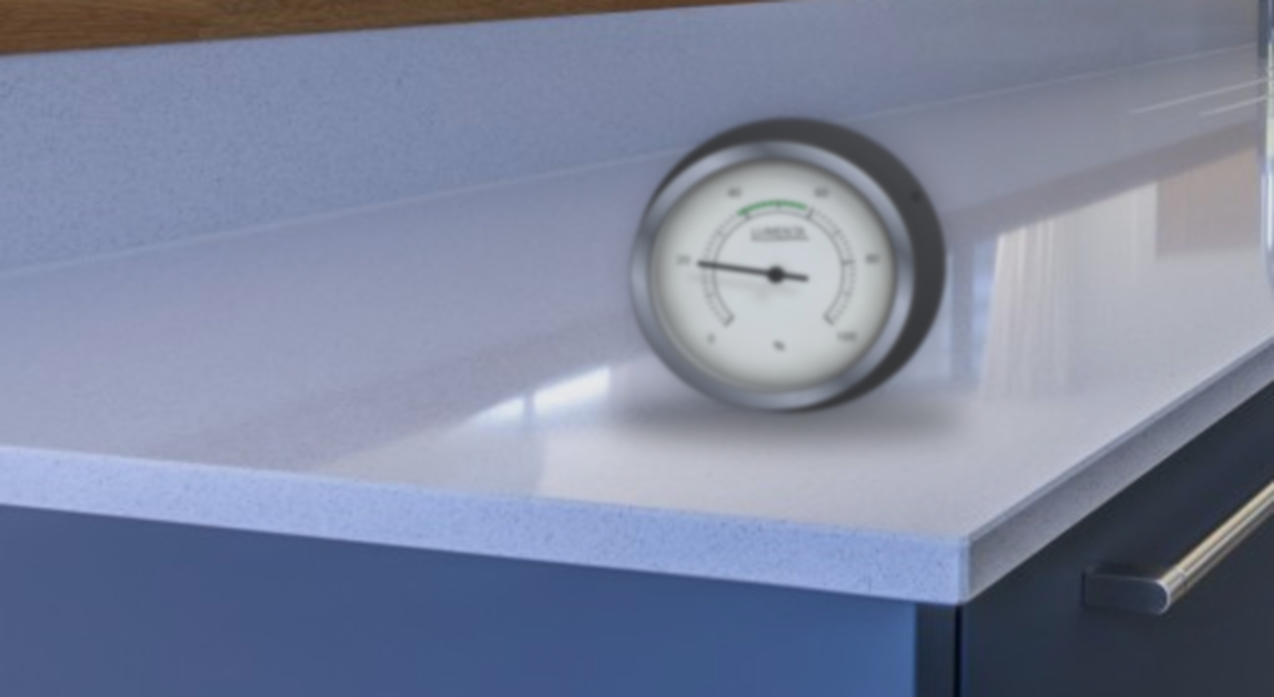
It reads **20** %
